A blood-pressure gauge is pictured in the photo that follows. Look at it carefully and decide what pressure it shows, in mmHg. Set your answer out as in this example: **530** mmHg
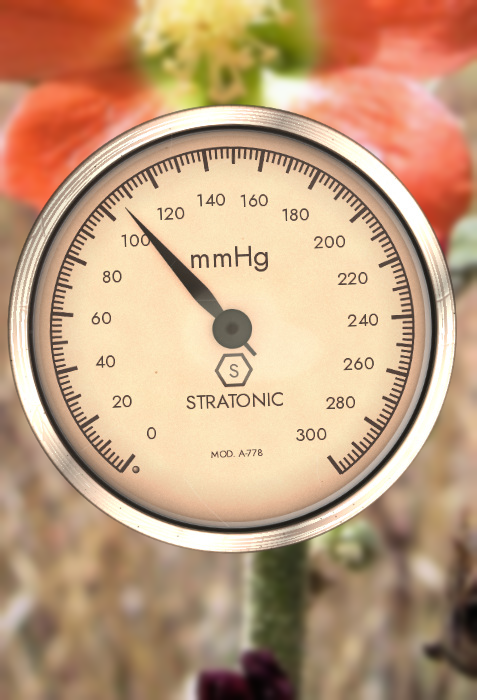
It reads **106** mmHg
